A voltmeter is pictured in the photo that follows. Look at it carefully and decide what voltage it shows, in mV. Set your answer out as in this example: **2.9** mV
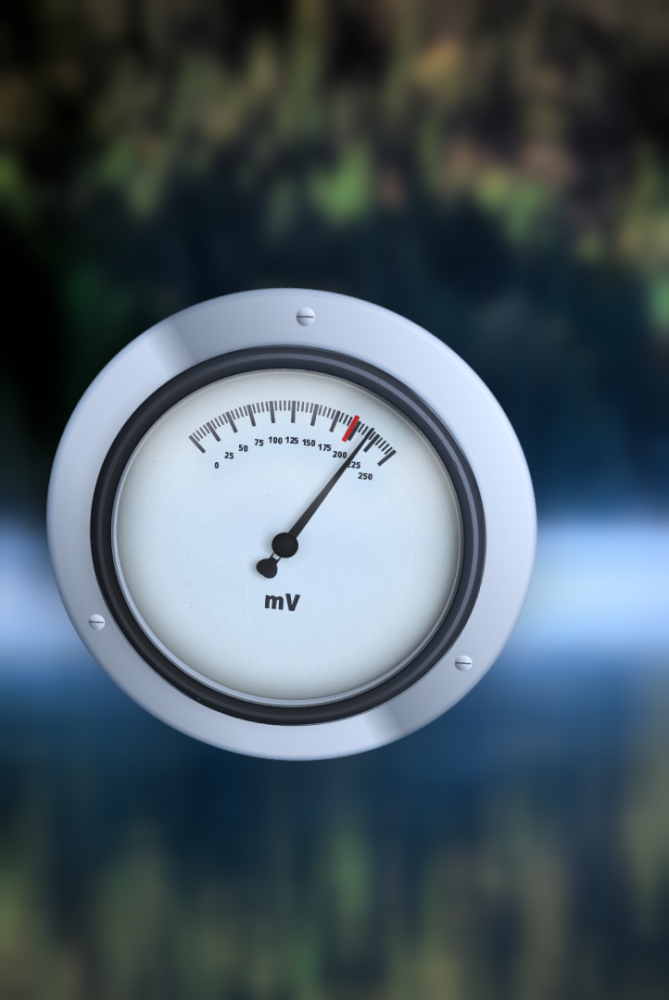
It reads **215** mV
